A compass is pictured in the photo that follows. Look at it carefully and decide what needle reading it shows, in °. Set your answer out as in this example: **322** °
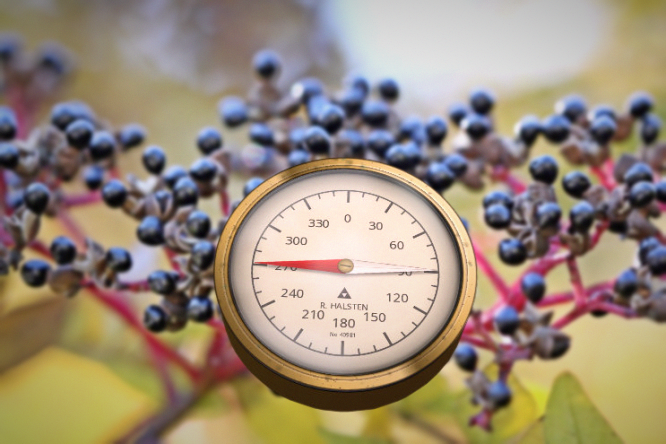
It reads **270** °
